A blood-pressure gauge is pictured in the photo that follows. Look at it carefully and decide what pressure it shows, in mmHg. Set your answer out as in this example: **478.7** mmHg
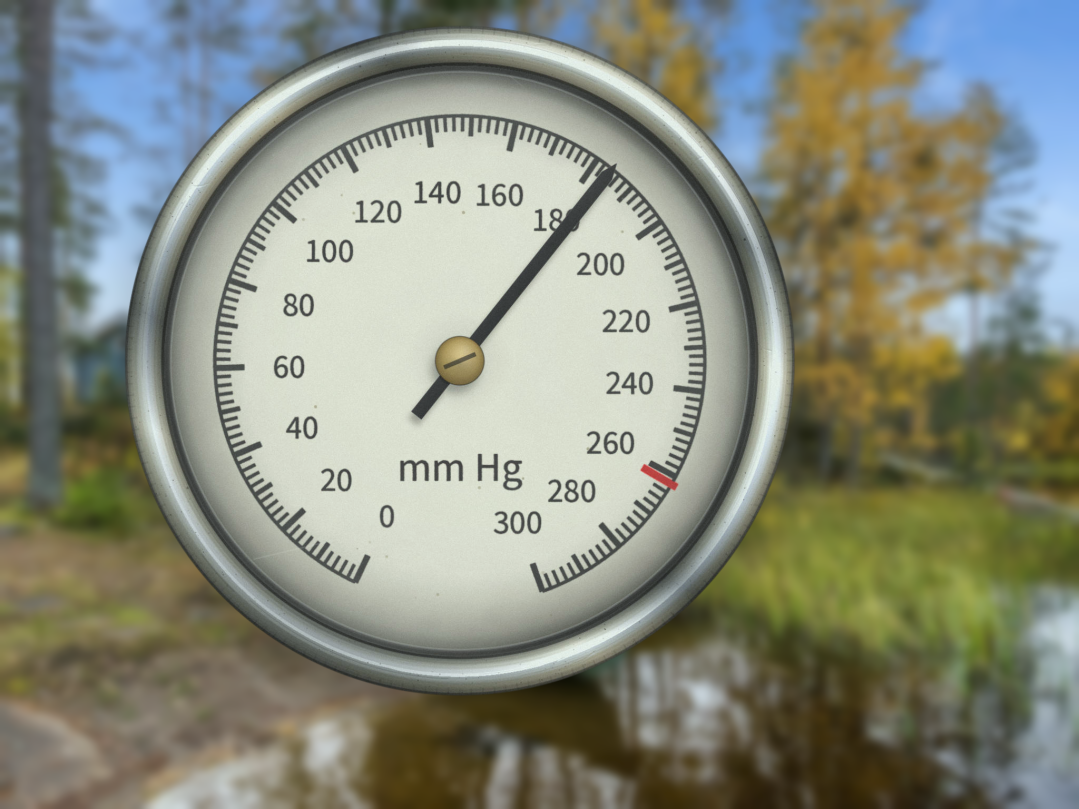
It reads **184** mmHg
